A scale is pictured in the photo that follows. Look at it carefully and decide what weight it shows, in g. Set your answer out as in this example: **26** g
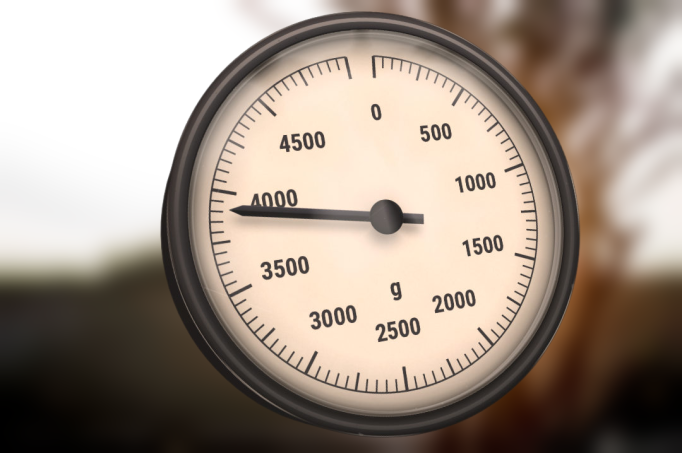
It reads **3900** g
